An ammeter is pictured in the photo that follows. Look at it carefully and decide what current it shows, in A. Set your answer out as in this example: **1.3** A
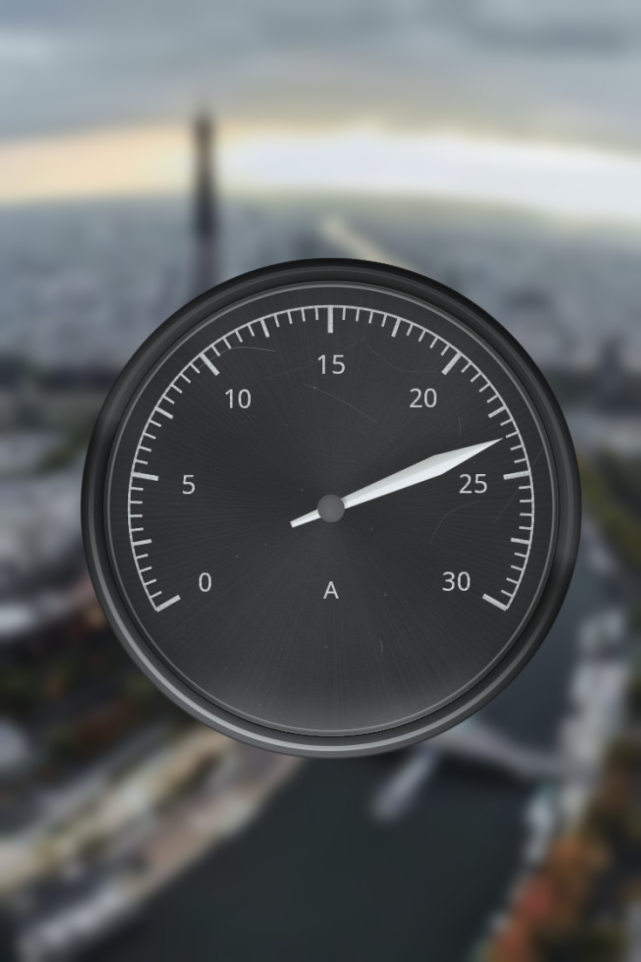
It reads **23.5** A
